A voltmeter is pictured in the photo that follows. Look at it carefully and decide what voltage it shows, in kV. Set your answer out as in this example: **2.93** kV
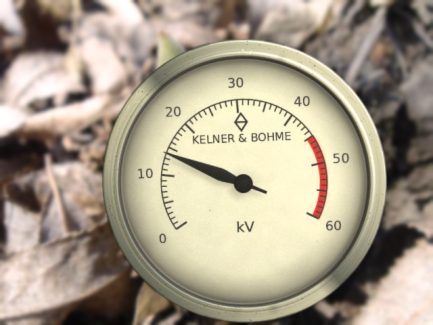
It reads **14** kV
